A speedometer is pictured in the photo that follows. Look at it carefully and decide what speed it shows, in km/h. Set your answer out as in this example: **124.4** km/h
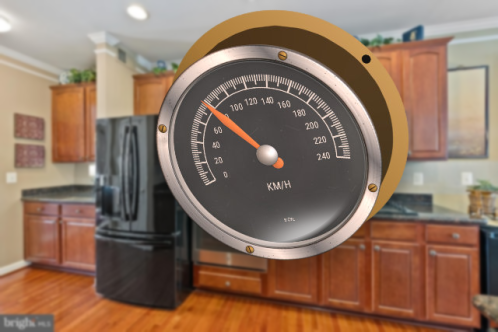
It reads **80** km/h
